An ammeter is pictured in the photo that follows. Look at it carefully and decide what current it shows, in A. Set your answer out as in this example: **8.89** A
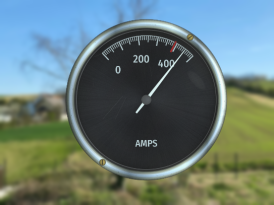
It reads **450** A
